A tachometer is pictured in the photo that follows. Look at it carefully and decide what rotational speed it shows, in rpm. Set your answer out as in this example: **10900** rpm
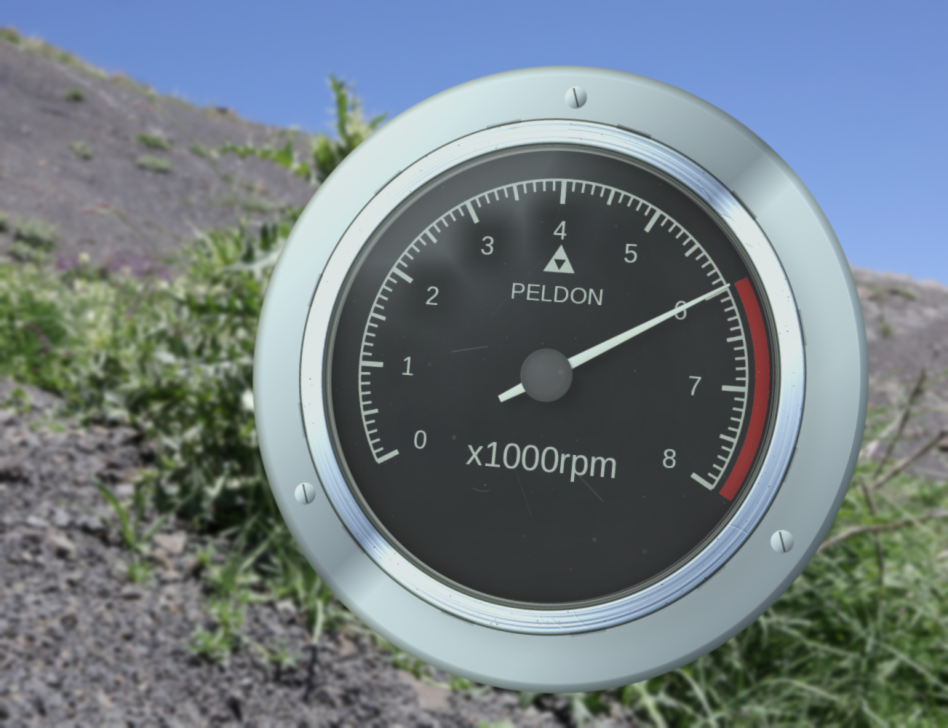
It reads **6000** rpm
